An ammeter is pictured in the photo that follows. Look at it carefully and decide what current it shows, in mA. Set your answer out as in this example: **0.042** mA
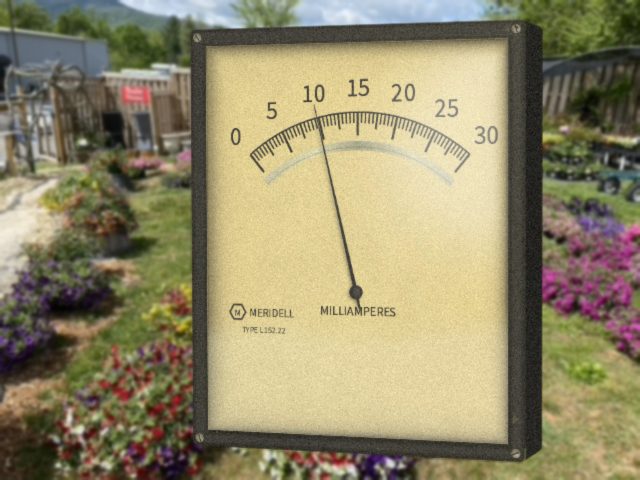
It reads **10** mA
